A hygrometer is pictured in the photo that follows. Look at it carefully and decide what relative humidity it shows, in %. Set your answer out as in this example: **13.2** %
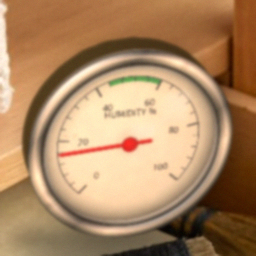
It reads **16** %
